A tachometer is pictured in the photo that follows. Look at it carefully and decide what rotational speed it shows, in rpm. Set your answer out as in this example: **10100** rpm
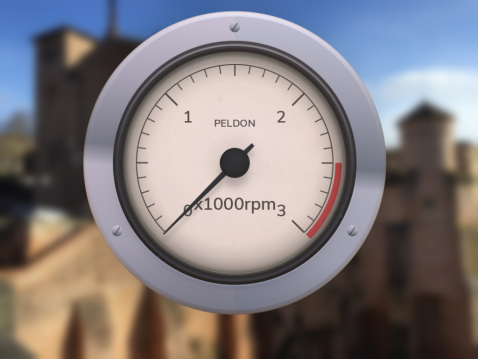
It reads **0** rpm
